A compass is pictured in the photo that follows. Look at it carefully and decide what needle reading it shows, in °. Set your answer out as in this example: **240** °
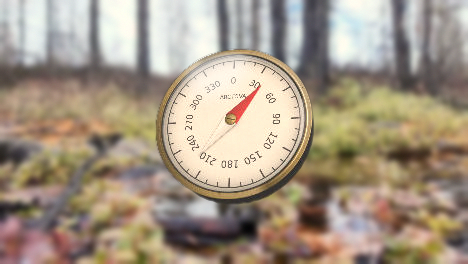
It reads **40** °
